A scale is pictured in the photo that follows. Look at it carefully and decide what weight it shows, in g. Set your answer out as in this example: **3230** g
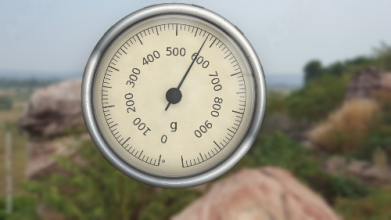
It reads **580** g
